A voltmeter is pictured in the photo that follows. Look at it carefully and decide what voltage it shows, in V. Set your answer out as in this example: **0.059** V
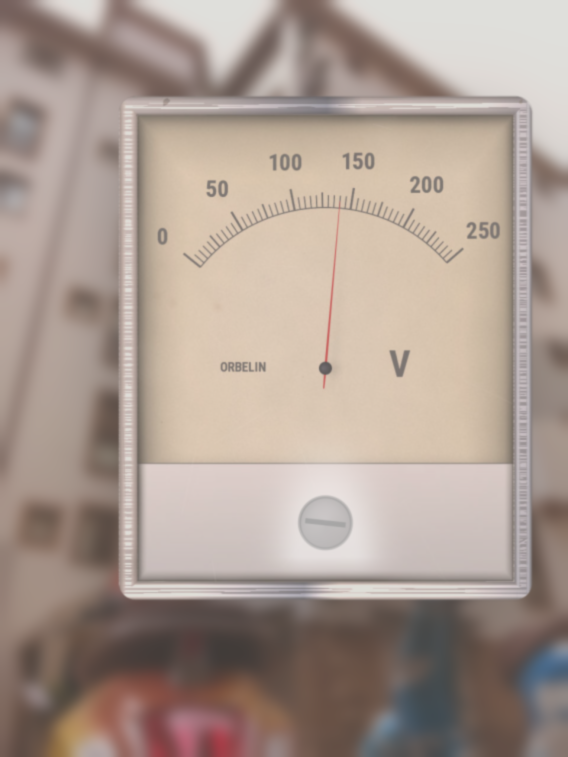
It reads **140** V
